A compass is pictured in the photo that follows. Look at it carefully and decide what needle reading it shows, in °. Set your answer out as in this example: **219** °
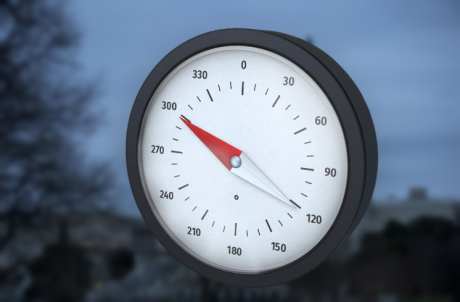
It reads **300** °
